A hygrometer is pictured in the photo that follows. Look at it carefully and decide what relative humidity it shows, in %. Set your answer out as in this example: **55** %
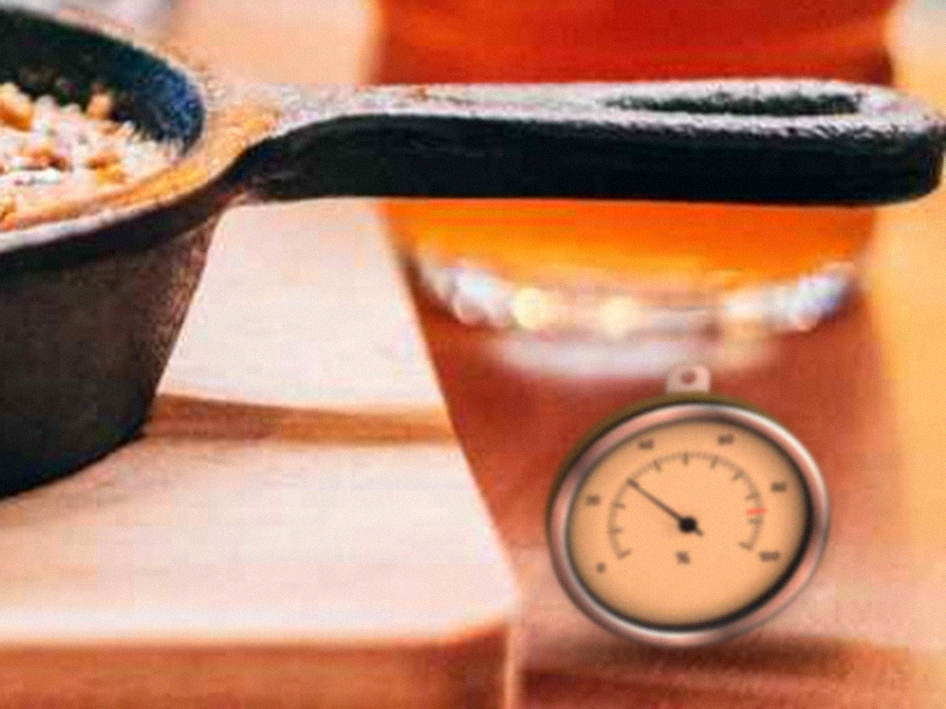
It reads **30** %
